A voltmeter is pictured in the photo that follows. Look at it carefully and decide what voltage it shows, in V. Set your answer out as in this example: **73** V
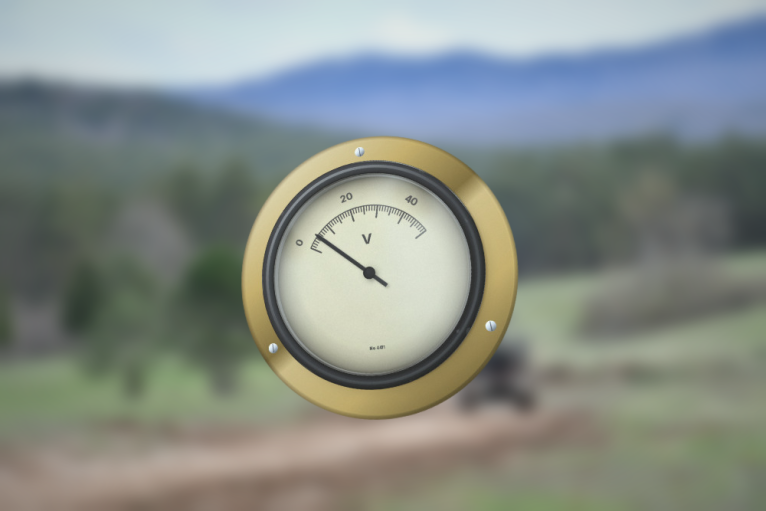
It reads **5** V
